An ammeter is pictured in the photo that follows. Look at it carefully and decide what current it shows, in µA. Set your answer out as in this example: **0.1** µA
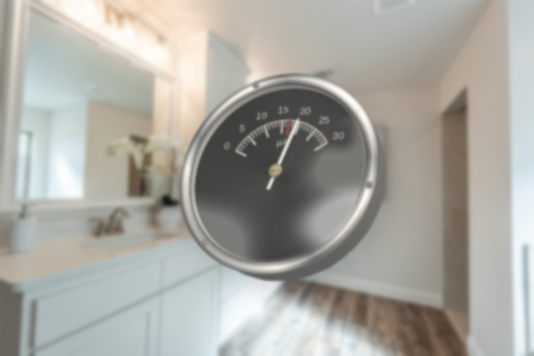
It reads **20** µA
